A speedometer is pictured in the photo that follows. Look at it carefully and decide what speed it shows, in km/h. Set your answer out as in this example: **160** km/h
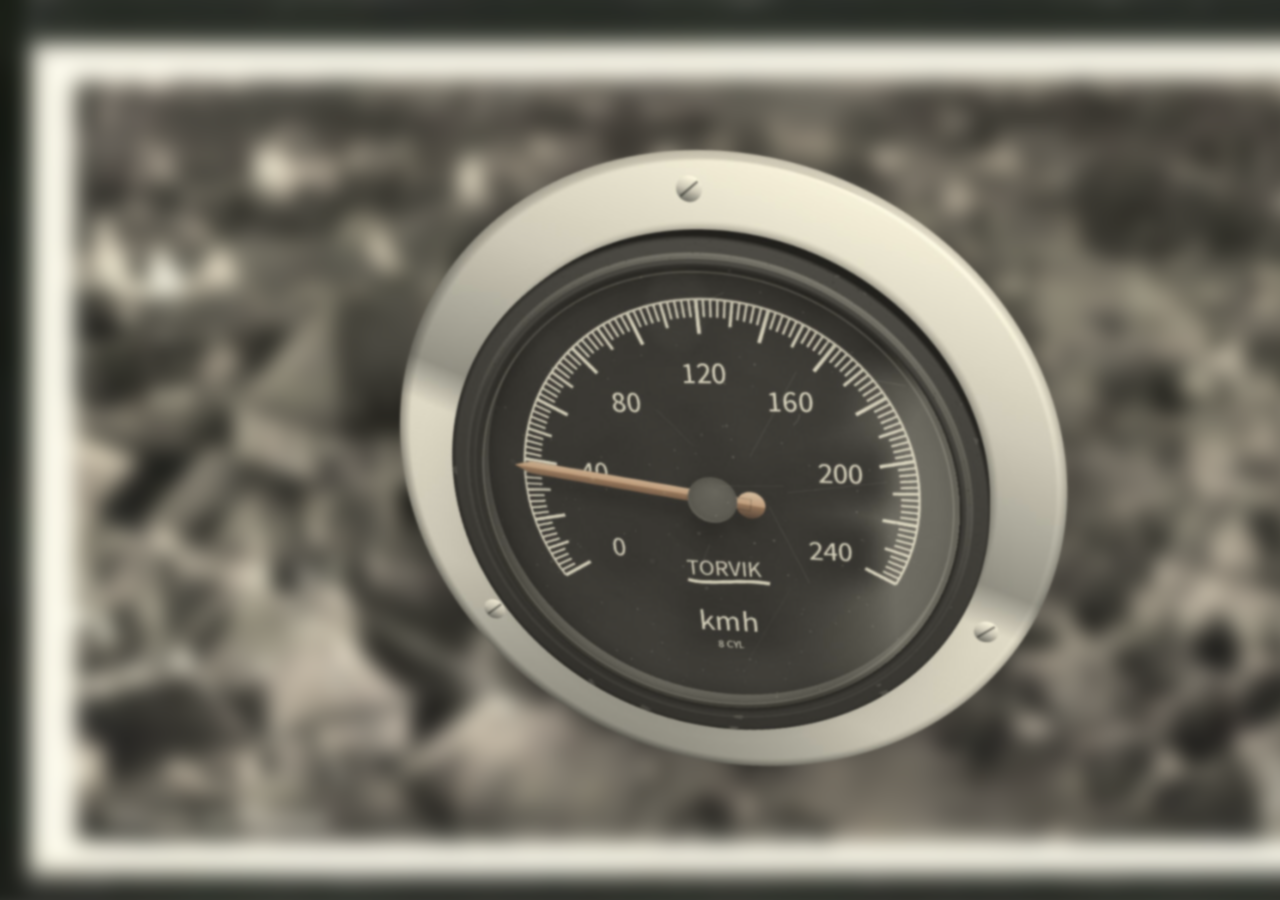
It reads **40** km/h
